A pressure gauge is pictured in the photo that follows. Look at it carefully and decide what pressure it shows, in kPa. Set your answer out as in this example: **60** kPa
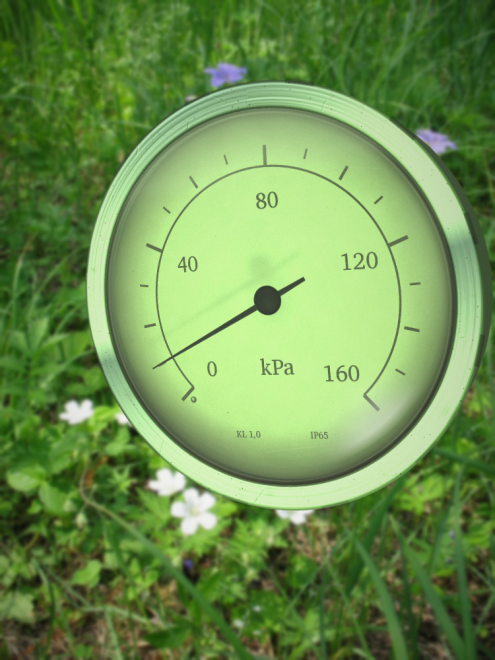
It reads **10** kPa
